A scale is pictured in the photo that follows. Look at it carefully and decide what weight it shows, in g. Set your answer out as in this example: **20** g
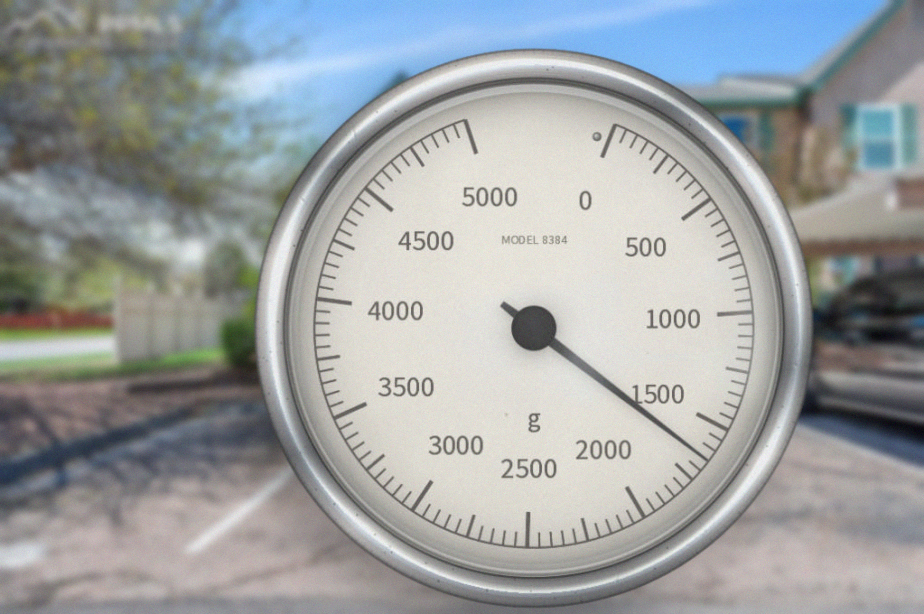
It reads **1650** g
